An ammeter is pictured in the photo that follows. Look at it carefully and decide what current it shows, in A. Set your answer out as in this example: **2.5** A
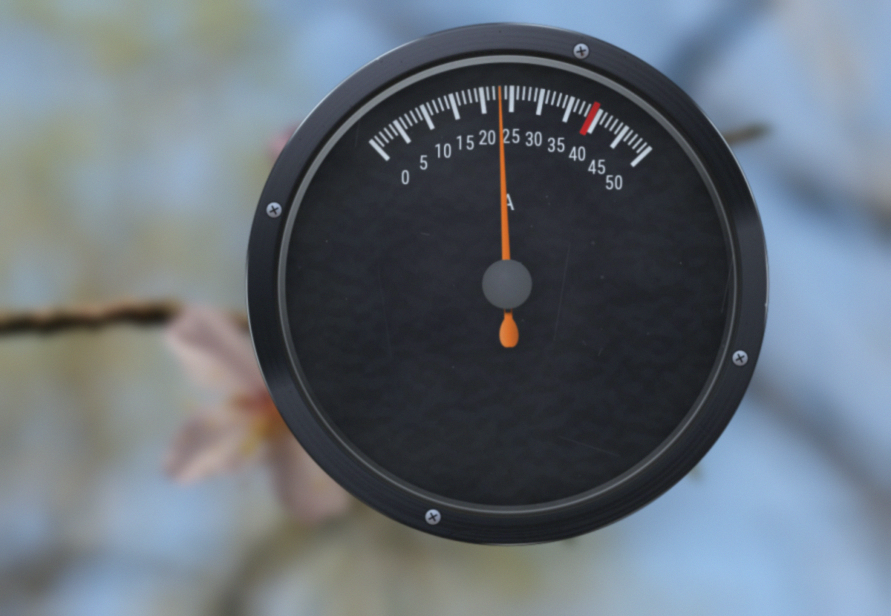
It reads **23** A
